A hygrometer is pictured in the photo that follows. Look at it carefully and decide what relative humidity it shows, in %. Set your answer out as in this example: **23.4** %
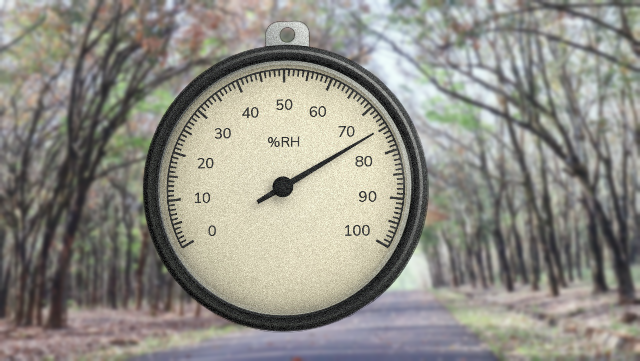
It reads **75** %
